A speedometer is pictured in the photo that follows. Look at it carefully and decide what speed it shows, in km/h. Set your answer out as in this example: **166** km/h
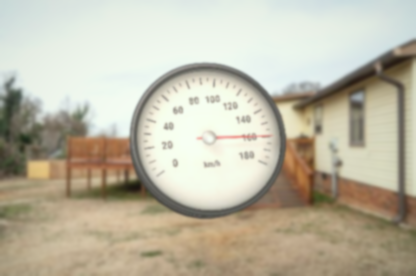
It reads **160** km/h
